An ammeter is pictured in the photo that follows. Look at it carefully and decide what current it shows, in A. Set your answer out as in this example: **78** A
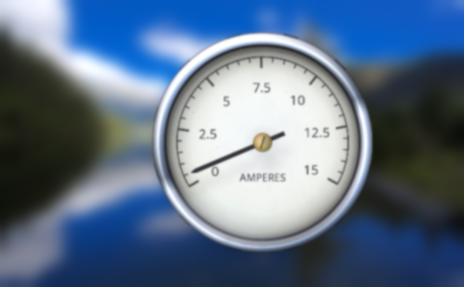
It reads **0.5** A
